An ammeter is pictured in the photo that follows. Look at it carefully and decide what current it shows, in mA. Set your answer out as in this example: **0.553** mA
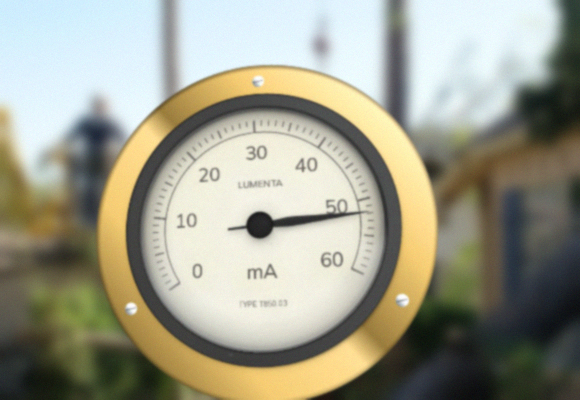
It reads **52** mA
